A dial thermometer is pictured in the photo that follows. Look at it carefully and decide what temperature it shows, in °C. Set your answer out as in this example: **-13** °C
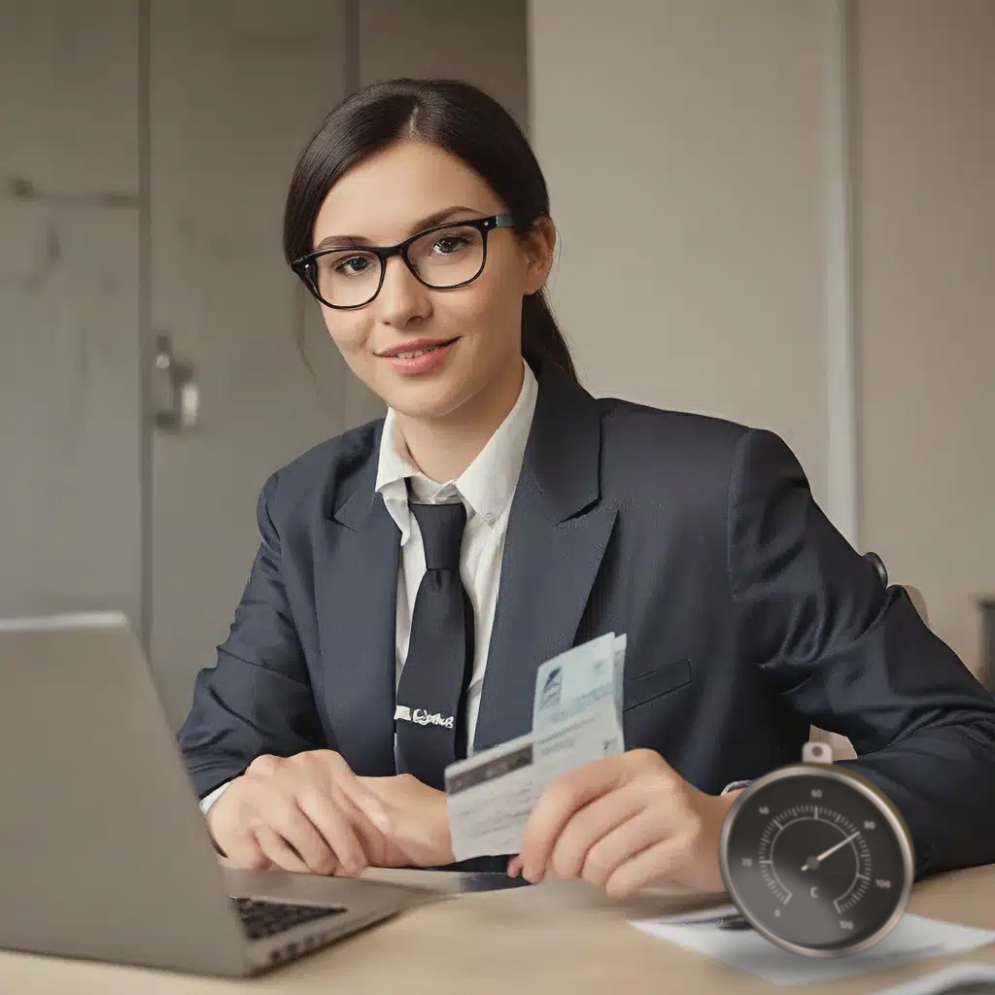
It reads **80** °C
